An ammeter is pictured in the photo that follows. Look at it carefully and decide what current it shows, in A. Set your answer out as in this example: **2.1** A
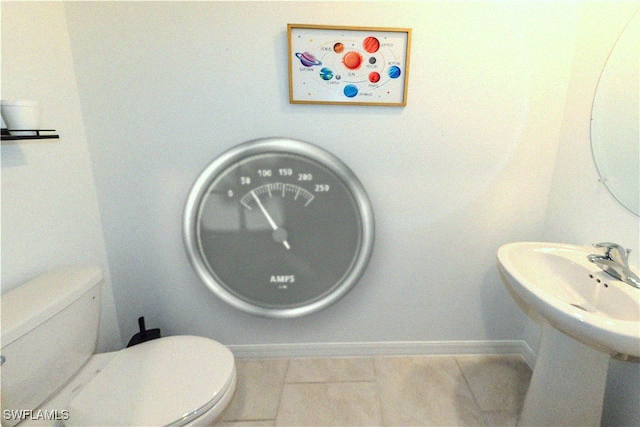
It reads **50** A
